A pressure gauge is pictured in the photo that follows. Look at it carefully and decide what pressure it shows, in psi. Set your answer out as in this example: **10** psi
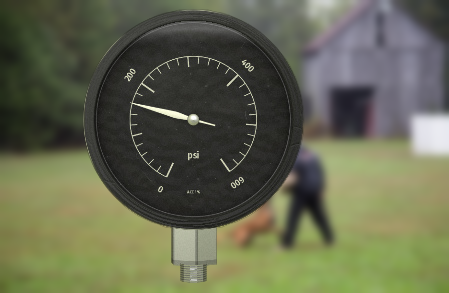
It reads **160** psi
